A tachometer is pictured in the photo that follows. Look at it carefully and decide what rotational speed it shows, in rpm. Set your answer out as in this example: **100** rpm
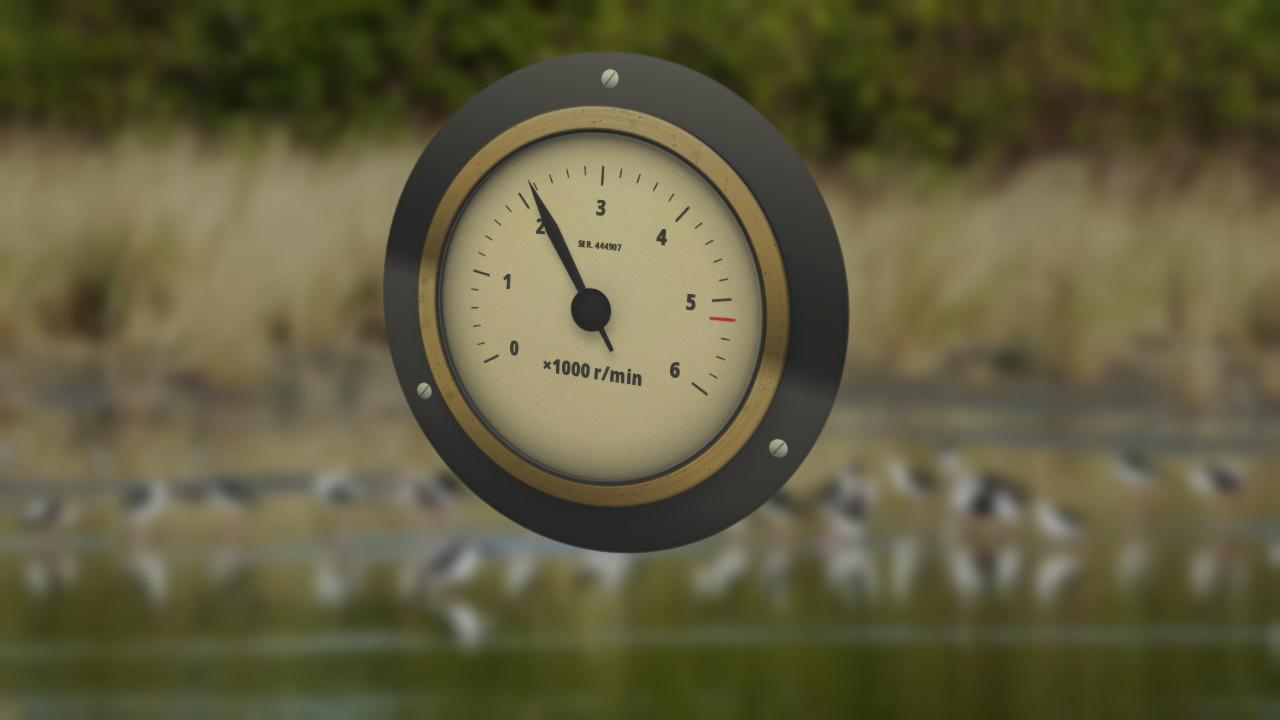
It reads **2200** rpm
